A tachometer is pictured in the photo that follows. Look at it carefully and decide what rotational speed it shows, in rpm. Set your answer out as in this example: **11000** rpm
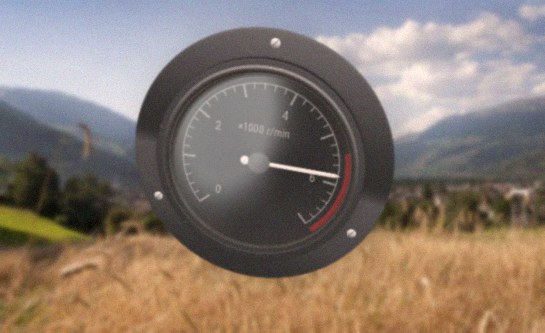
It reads **5800** rpm
